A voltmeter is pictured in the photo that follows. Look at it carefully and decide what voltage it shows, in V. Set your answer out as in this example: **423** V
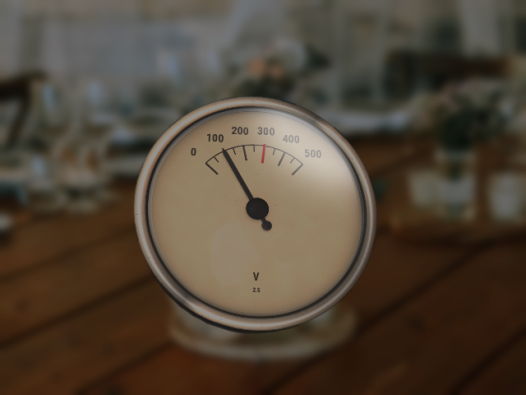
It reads **100** V
